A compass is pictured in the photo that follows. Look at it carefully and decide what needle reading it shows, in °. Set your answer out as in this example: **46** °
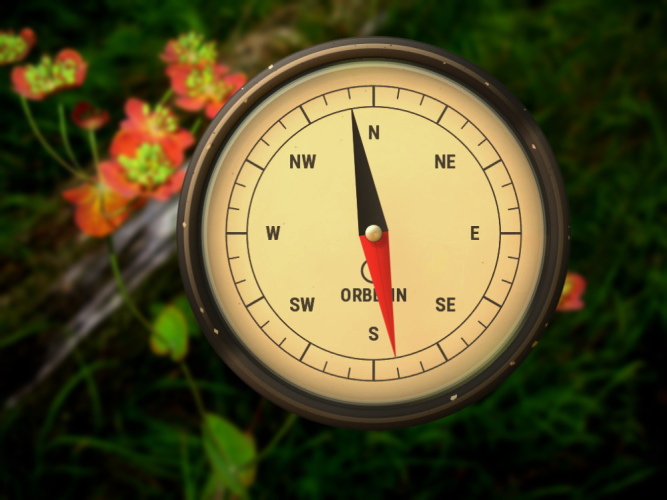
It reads **170** °
